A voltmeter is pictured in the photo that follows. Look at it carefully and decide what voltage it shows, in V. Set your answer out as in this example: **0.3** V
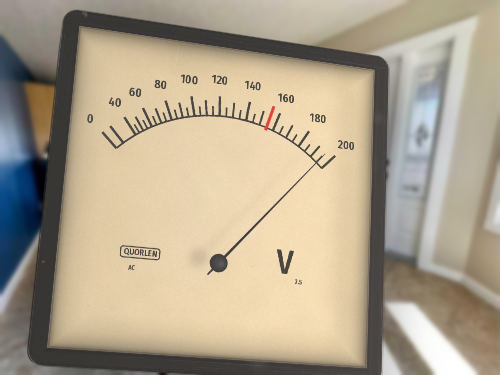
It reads **195** V
